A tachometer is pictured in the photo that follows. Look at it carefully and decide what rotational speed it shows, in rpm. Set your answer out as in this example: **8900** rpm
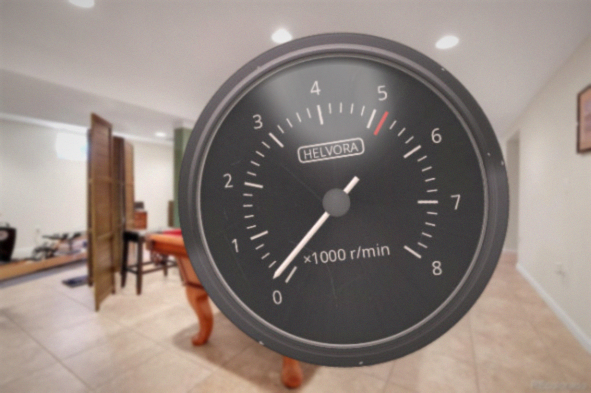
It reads **200** rpm
